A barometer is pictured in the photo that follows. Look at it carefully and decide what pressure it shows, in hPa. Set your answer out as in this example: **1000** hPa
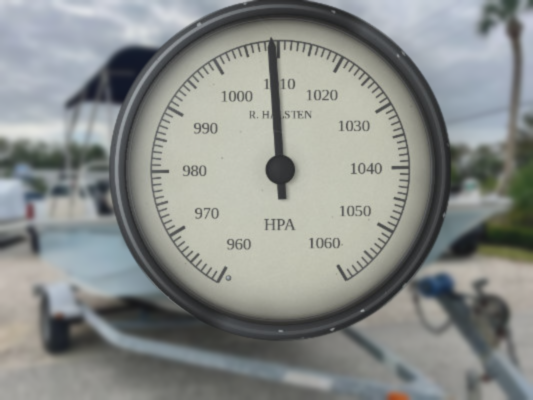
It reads **1009** hPa
